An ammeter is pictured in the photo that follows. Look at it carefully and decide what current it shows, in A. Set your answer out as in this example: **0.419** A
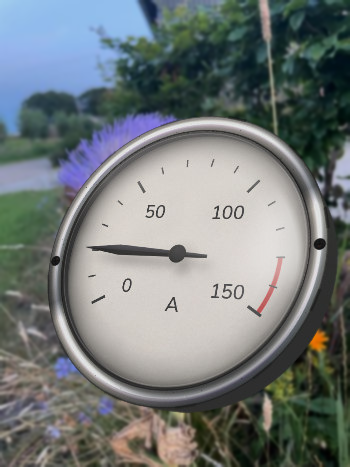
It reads **20** A
